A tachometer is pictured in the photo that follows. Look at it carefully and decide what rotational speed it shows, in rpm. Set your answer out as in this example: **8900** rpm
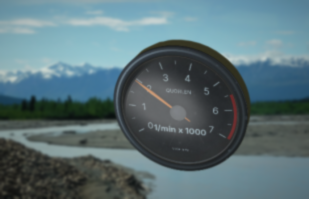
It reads **2000** rpm
